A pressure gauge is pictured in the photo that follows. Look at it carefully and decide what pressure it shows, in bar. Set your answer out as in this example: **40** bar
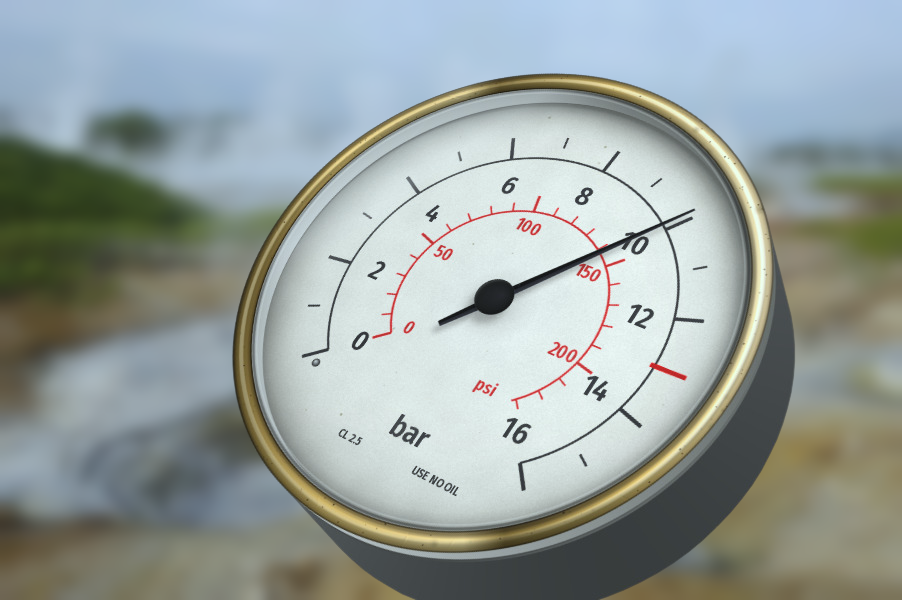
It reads **10** bar
